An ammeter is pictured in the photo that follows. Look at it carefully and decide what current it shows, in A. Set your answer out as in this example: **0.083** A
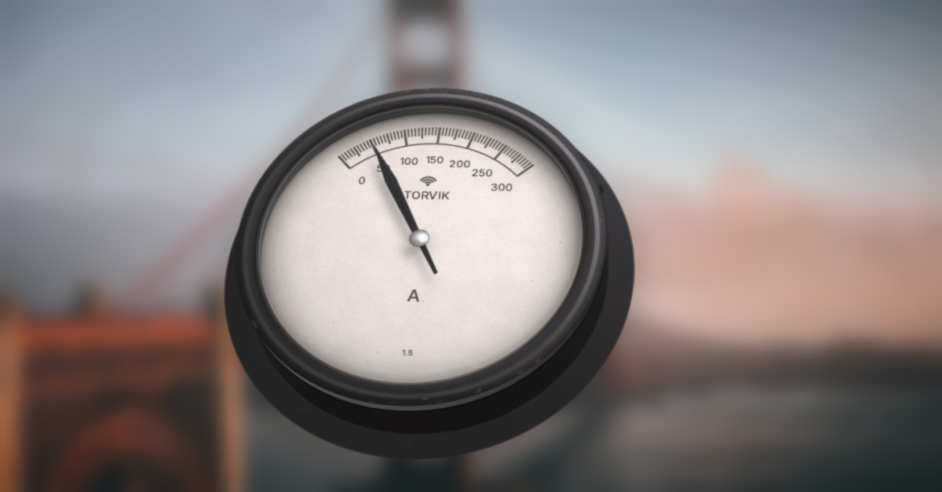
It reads **50** A
